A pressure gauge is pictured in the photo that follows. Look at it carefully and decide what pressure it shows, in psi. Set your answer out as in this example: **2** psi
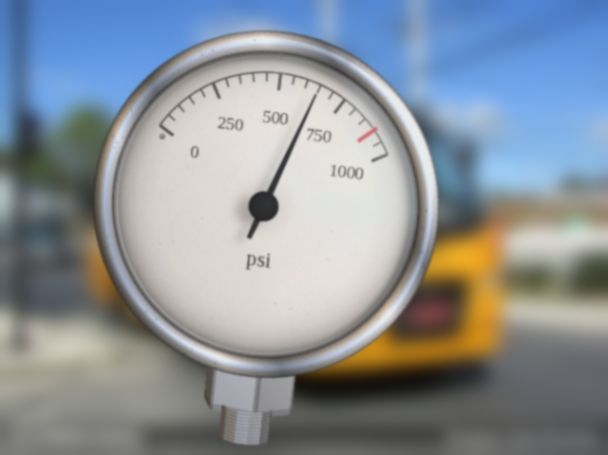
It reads **650** psi
